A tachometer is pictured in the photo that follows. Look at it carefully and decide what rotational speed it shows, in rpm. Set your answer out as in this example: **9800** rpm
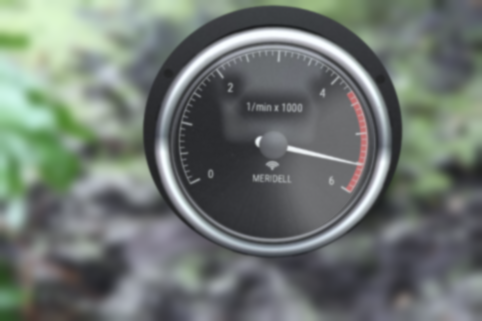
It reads **5500** rpm
